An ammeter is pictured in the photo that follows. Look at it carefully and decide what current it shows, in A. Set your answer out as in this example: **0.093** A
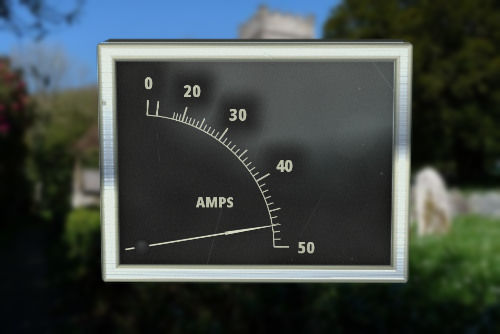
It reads **47** A
